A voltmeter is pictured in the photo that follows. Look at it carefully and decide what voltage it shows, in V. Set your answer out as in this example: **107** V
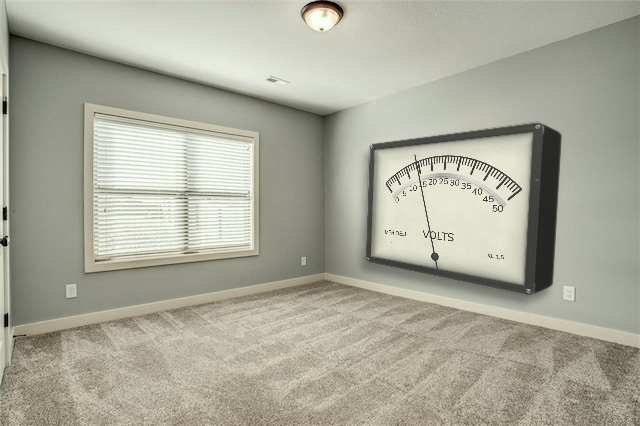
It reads **15** V
